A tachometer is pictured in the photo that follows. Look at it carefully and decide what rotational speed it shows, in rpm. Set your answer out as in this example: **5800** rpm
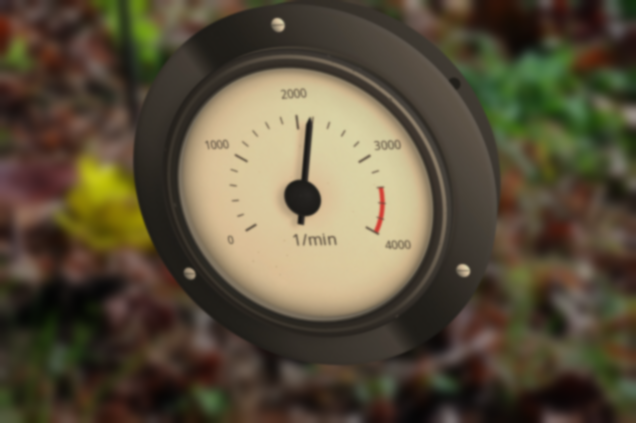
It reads **2200** rpm
